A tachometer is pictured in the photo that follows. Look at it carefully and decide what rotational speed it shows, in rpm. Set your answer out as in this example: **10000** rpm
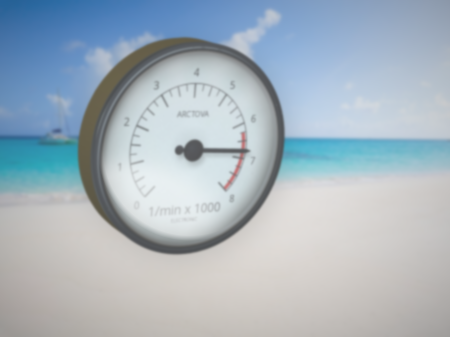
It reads **6750** rpm
